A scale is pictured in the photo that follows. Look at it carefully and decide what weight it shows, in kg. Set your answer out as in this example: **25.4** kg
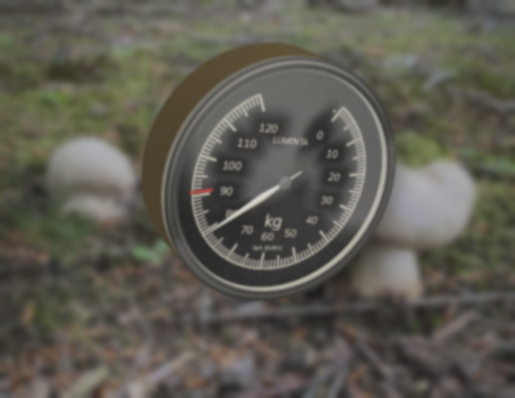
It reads **80** kg
